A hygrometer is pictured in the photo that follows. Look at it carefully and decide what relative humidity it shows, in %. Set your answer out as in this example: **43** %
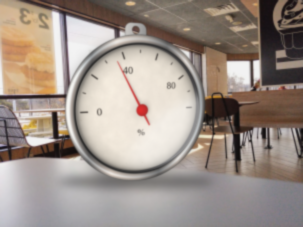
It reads **35** %
